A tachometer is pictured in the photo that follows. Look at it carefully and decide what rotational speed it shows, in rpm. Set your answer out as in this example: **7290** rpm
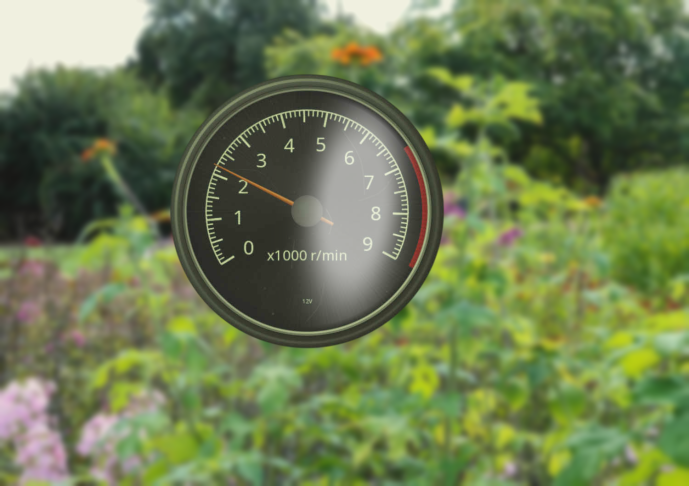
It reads **2200** rpm
